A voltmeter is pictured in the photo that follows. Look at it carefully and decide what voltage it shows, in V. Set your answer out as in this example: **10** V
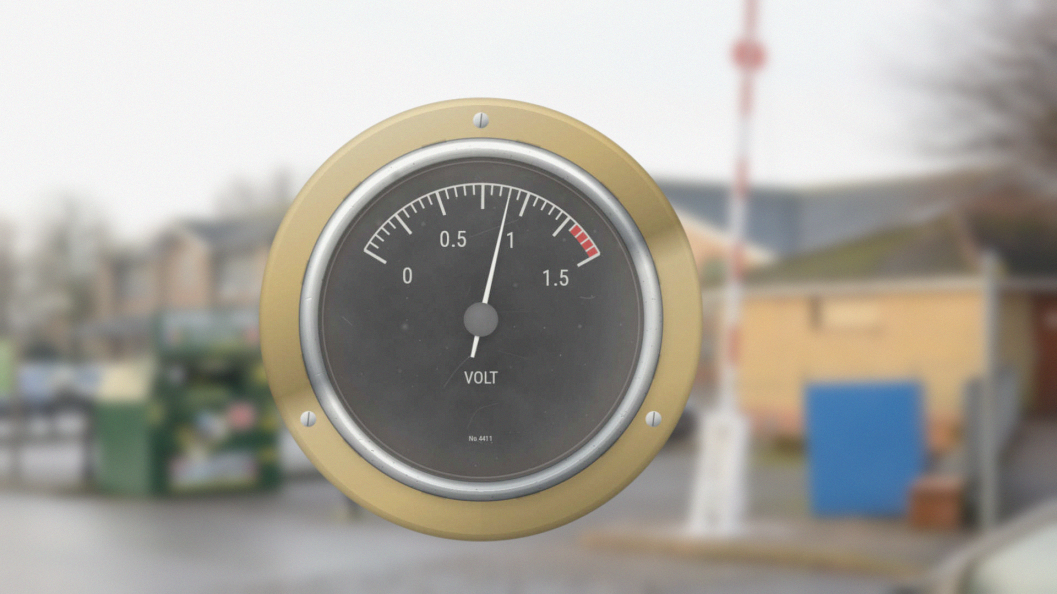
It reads **0.9** V
